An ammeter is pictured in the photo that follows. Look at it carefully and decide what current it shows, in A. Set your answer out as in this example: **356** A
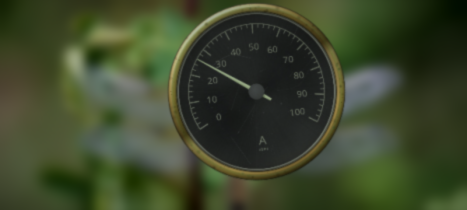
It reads **26** A
